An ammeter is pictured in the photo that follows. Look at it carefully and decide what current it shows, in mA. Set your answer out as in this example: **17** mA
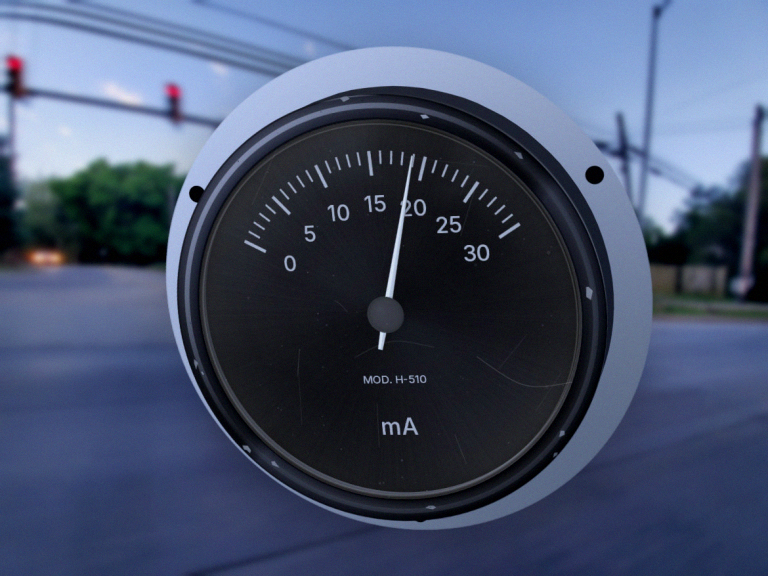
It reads **19** mA
